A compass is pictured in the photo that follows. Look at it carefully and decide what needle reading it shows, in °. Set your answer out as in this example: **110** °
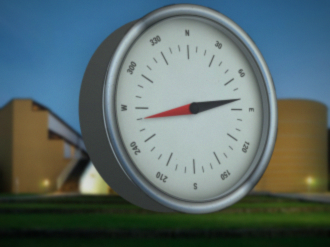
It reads **260** °
